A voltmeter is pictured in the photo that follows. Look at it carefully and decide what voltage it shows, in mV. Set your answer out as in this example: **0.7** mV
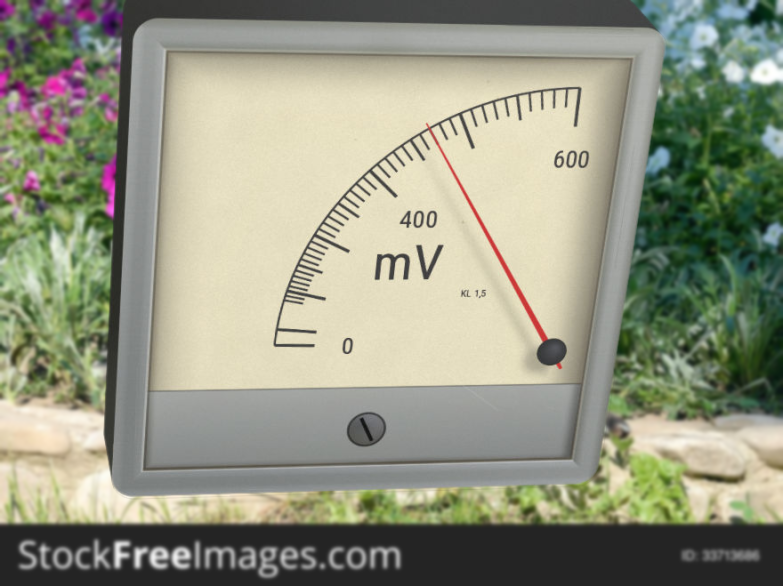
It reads **470** mV
